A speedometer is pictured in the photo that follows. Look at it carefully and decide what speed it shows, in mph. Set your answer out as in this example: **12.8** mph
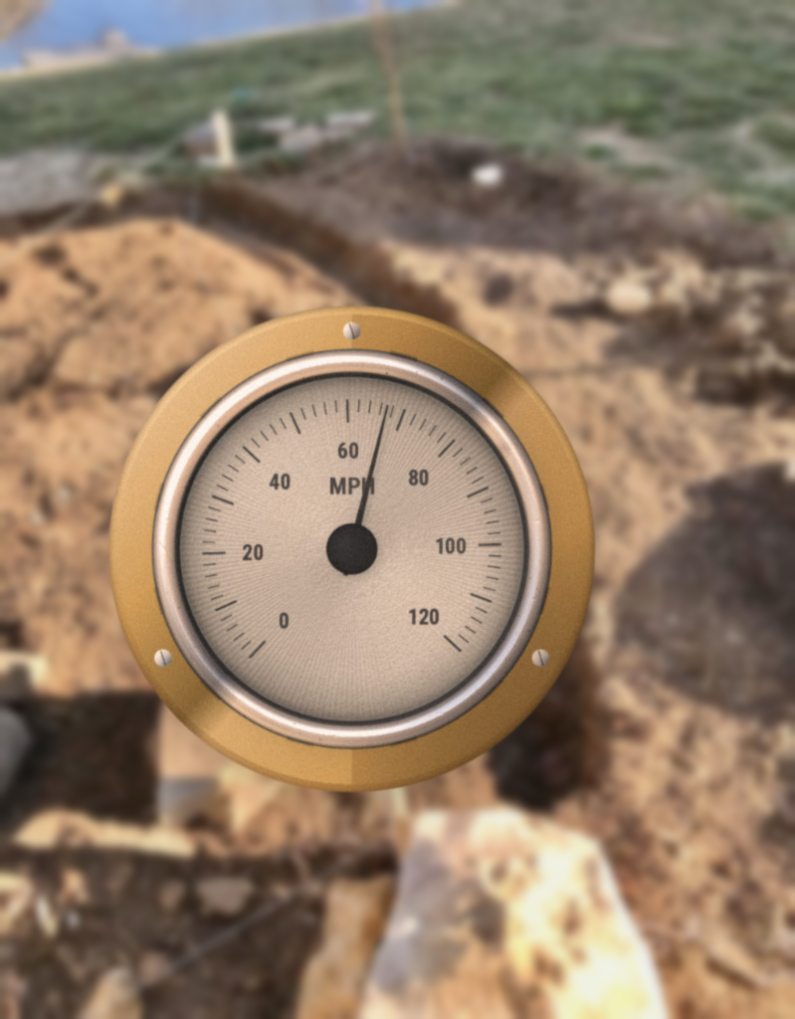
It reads **67** mph
